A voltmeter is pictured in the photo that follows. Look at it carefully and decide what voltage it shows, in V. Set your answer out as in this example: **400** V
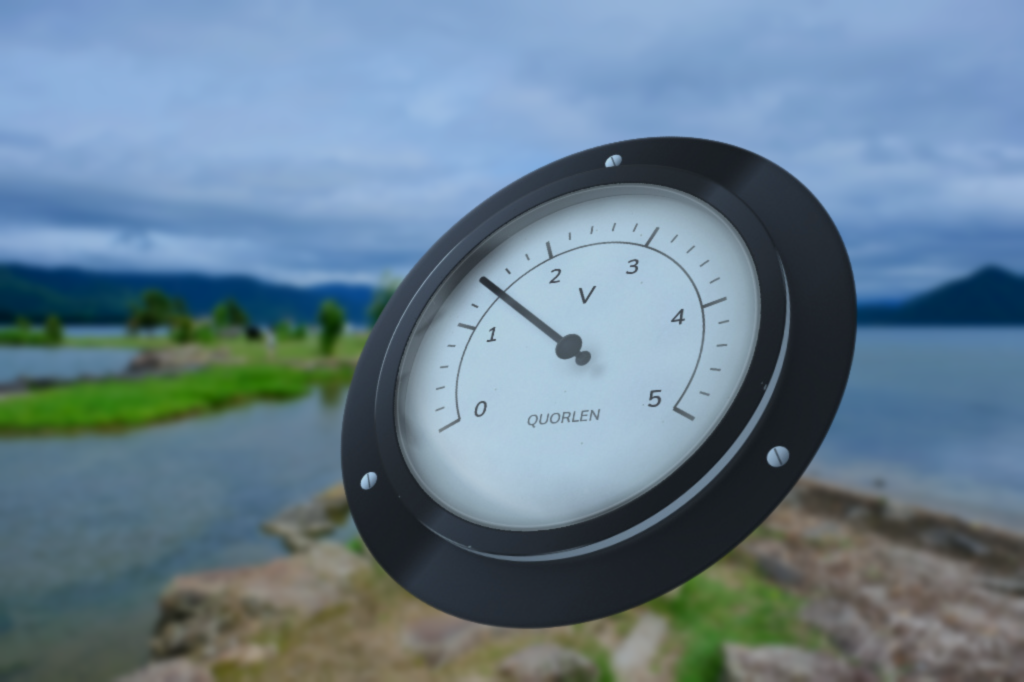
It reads **1.4** V
